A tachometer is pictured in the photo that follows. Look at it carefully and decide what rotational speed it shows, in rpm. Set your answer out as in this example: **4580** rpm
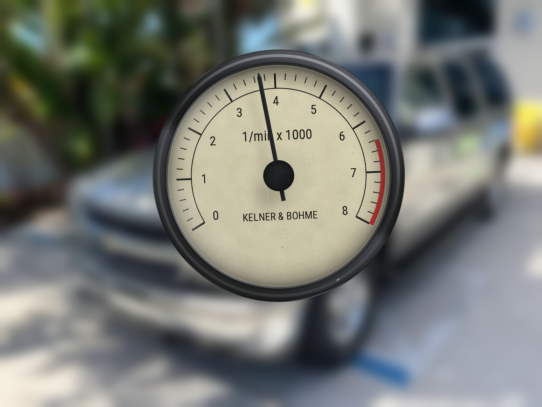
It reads **3700** rpm
